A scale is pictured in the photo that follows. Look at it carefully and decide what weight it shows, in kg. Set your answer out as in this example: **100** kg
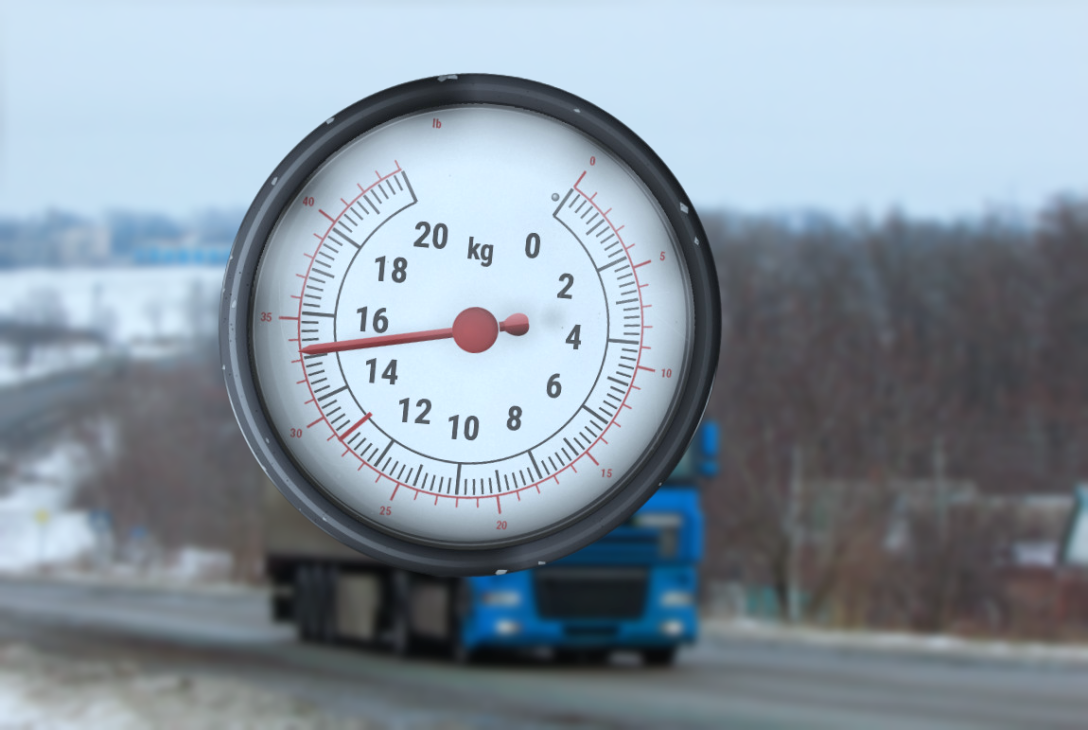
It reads **15.2** kg
